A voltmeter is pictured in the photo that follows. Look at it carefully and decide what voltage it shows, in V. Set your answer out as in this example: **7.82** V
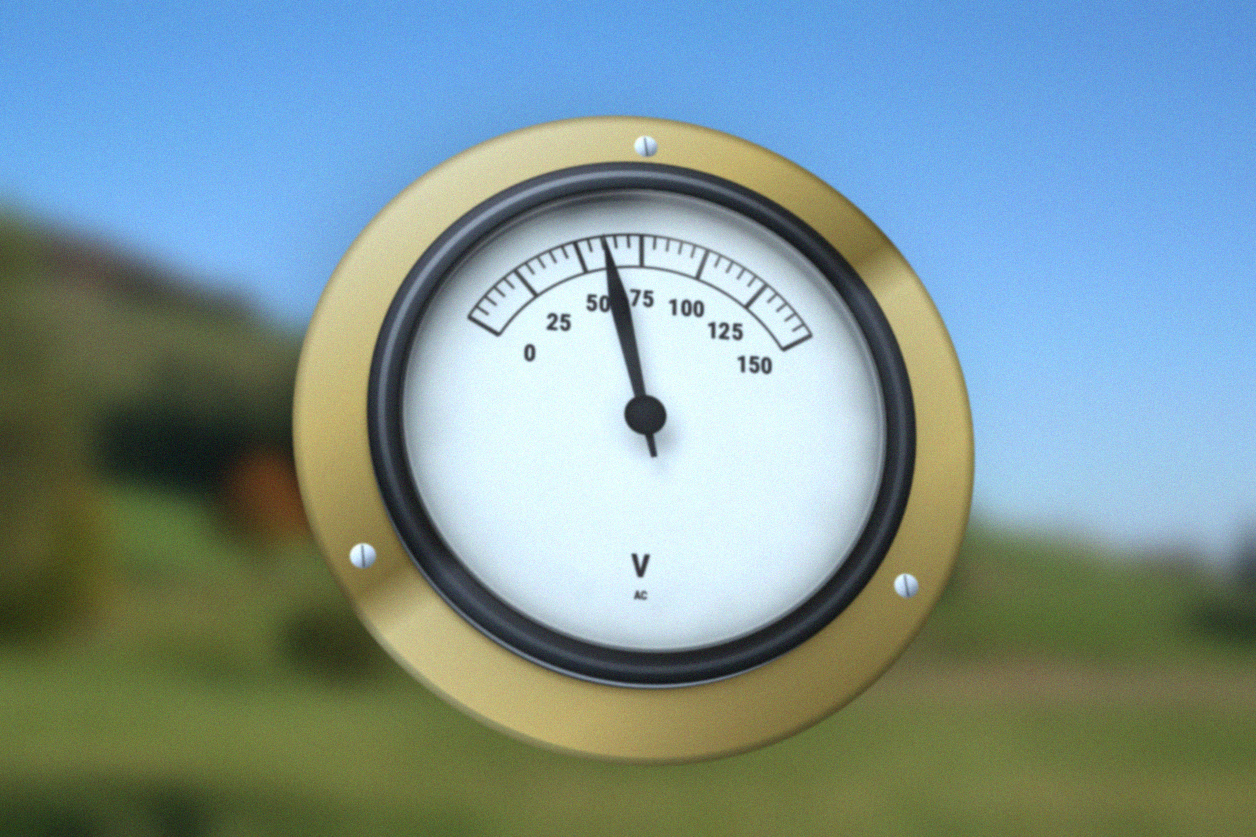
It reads **60** V
